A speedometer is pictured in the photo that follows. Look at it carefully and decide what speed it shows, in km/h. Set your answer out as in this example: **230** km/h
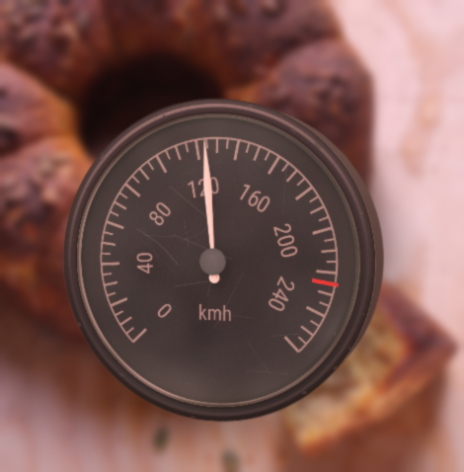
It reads **125** km/h
